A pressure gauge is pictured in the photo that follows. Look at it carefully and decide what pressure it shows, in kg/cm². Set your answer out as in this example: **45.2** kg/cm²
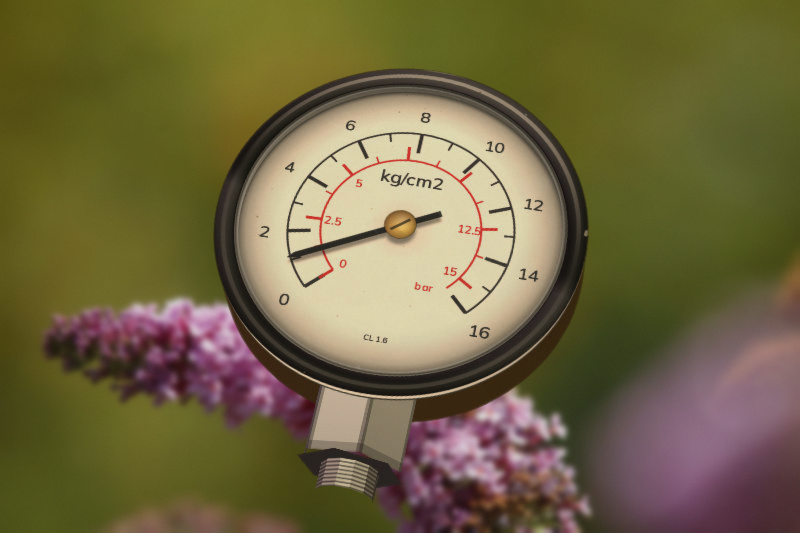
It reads **1** kg/cm²
